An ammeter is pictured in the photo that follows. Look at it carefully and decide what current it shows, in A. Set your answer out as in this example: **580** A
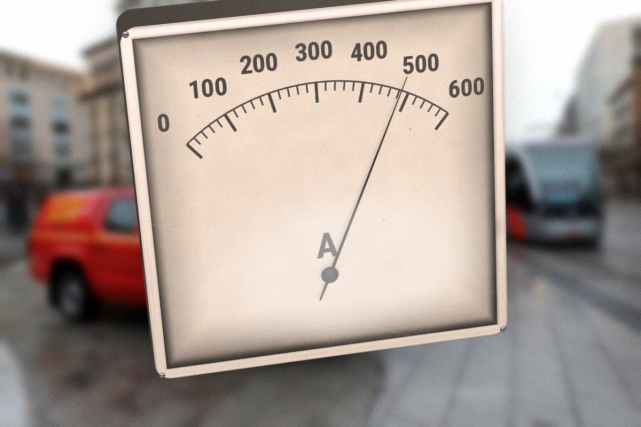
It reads **480** A
